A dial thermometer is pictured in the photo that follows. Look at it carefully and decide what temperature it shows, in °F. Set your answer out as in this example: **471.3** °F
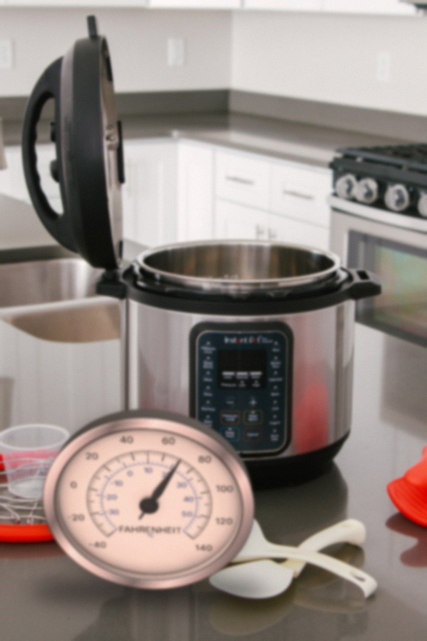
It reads **70** °F
